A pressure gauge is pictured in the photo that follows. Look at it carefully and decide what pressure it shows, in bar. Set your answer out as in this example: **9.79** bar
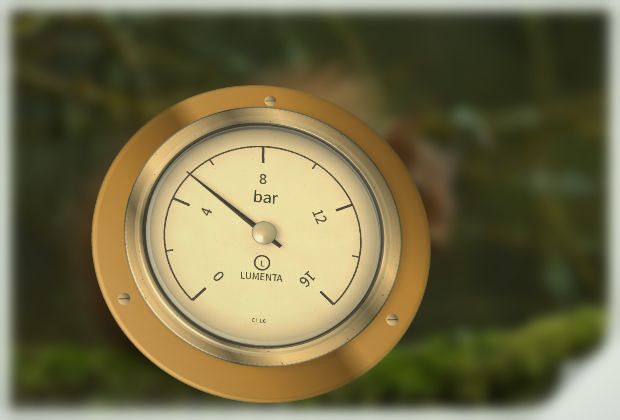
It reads **5** bar
